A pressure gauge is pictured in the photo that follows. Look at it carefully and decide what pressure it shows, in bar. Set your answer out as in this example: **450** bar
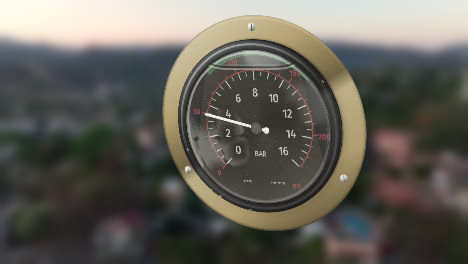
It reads **3.5** bar
